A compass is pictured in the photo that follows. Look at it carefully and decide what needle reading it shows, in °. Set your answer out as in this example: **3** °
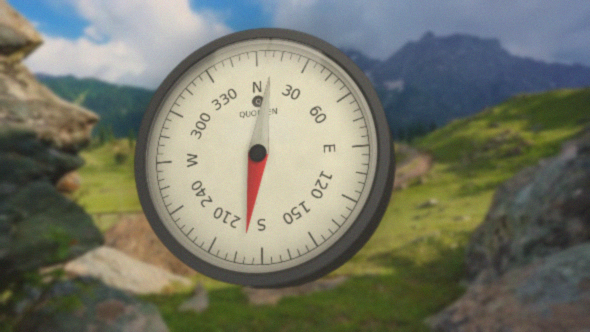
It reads **190** °
